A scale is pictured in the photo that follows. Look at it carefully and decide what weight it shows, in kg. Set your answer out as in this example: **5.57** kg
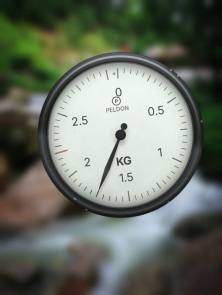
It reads **1.75** kg
